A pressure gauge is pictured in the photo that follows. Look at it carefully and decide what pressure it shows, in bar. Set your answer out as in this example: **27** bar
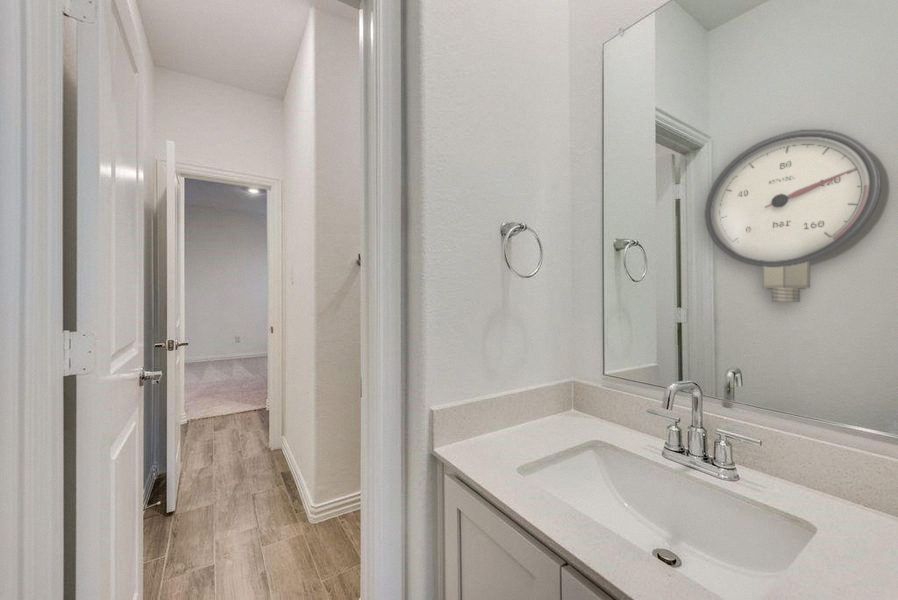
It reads **120** bar
